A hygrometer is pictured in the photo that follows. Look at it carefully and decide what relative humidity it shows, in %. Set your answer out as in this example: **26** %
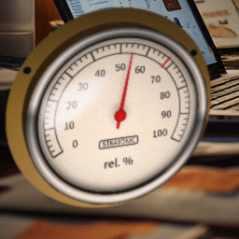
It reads **54** %
